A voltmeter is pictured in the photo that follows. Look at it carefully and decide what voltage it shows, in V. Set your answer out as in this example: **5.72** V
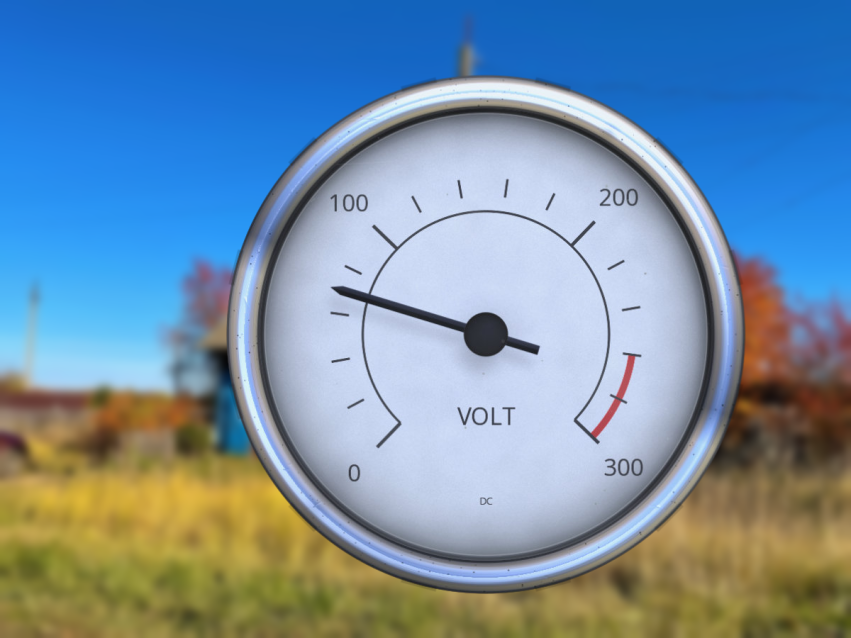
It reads **70** V
